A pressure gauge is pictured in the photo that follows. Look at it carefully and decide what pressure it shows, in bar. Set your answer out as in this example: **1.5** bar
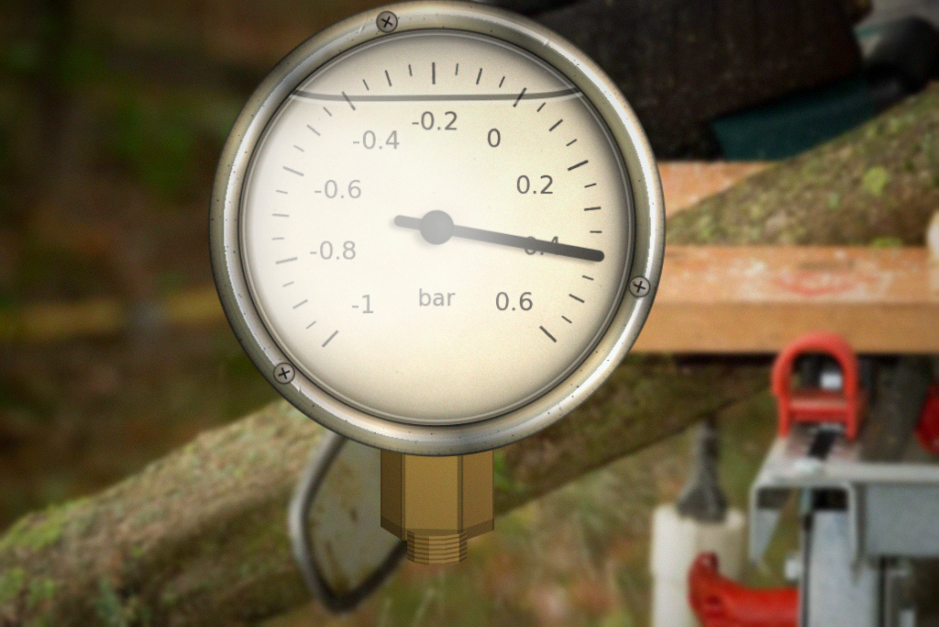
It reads **0.4** bar
